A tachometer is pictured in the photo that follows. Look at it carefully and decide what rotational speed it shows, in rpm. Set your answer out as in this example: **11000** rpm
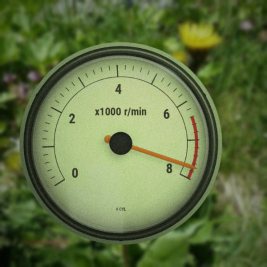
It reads **7700** rpm
